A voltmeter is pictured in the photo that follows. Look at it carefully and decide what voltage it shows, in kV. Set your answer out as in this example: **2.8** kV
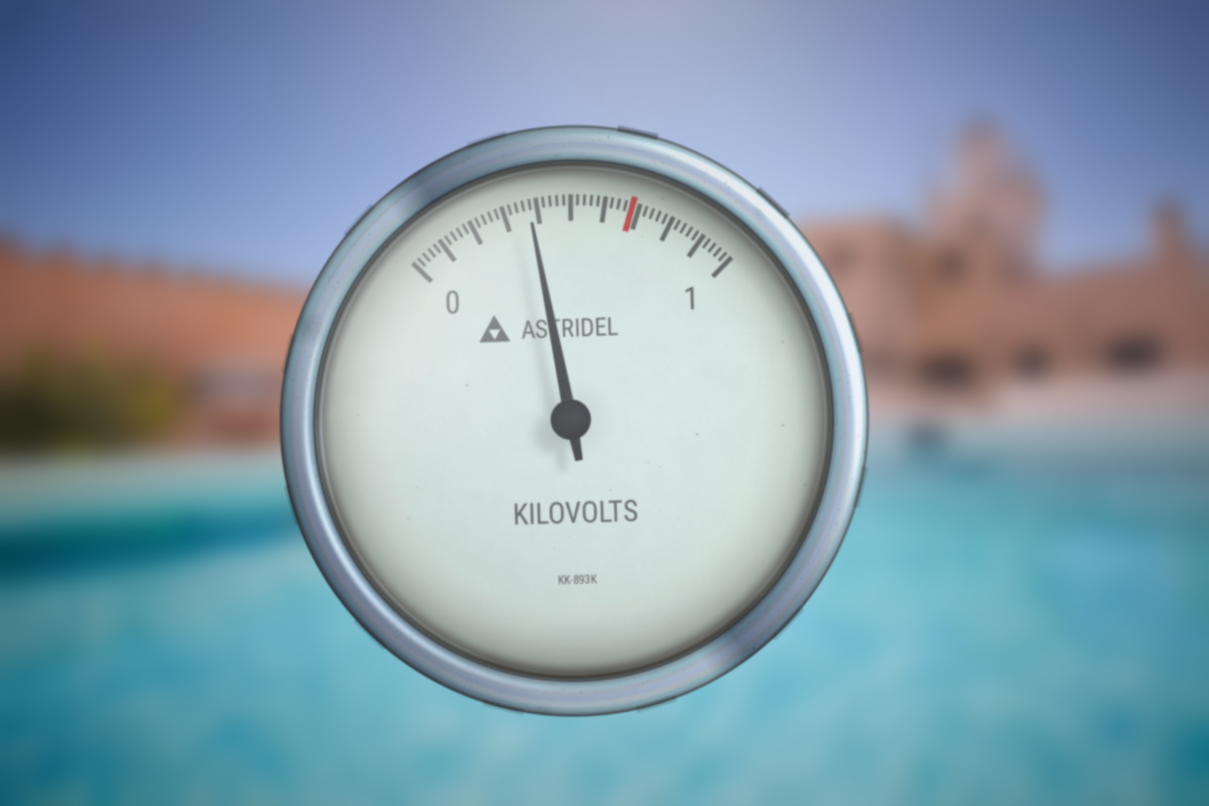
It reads **0.38** kV
